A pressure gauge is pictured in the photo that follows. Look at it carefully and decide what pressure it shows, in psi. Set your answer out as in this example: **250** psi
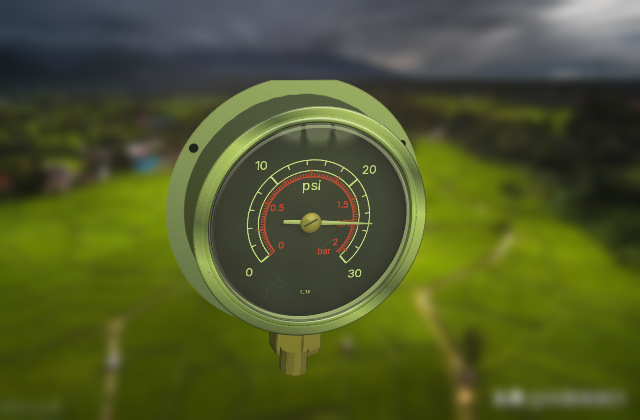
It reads **25** psi
